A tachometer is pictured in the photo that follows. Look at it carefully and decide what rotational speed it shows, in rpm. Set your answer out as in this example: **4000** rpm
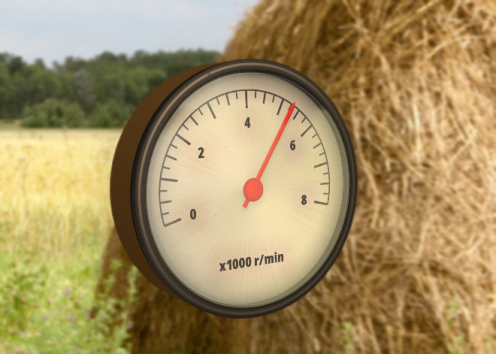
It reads **5250** rpm
